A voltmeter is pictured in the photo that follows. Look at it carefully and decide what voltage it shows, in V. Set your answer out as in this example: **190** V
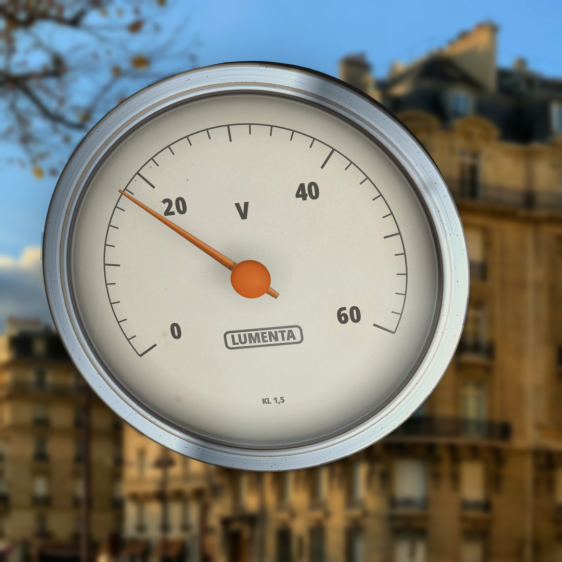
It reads **18** V
